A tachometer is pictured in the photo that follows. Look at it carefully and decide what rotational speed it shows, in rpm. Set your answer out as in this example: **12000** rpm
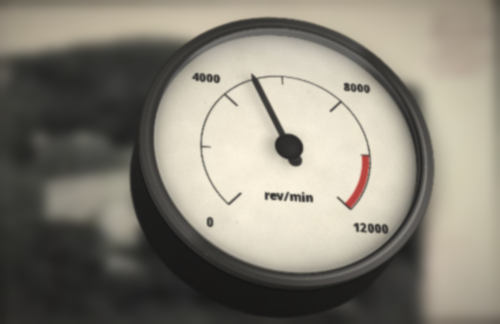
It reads **5000** rpm
